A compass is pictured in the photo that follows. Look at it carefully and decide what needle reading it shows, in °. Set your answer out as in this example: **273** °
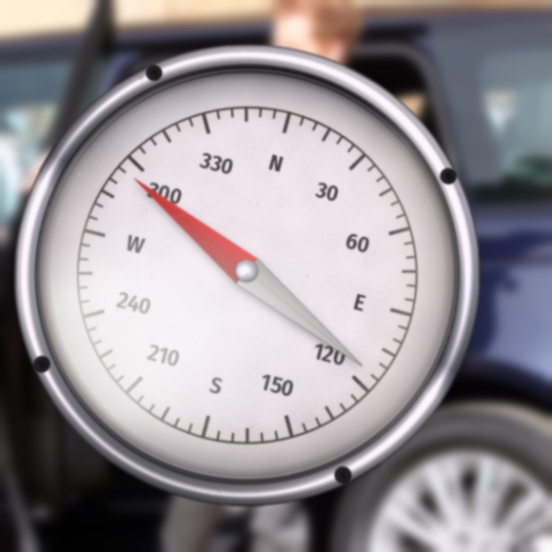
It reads **295** °
